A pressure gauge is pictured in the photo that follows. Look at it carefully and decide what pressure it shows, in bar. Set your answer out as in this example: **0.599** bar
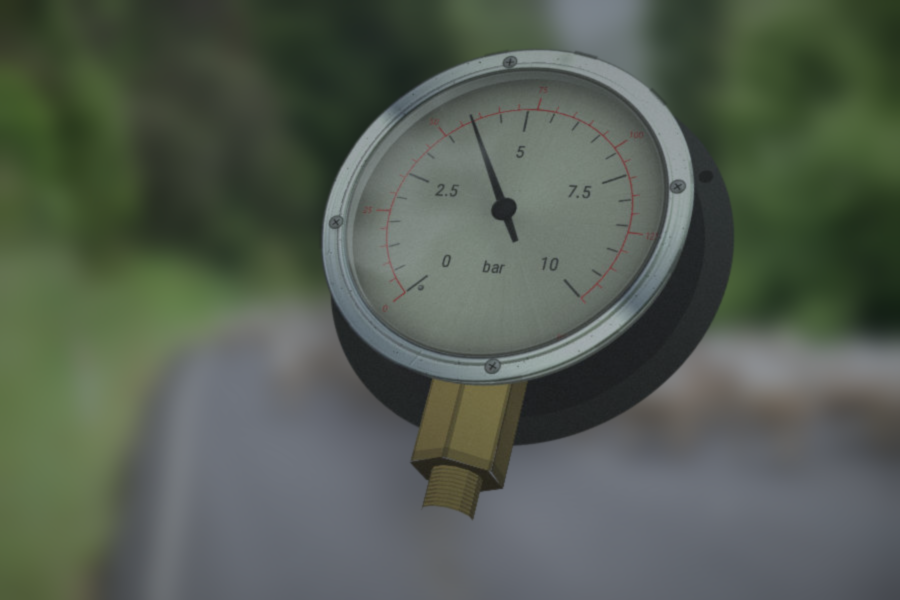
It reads **4** bar
